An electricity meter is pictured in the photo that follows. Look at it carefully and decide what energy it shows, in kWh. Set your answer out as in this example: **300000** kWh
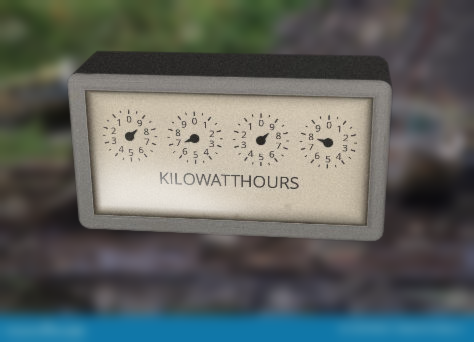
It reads **8688** kWh
